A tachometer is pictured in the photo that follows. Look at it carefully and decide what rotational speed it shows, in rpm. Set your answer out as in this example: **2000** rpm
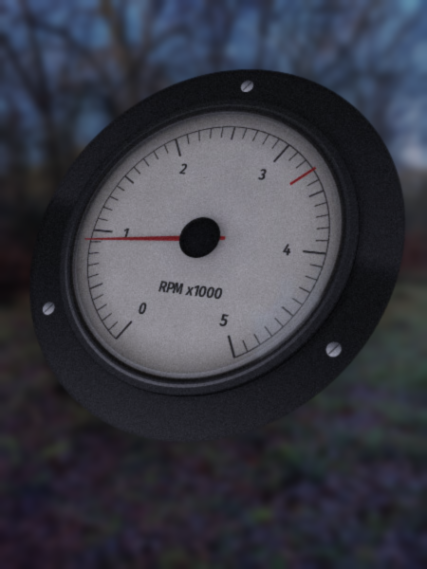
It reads **900** rpm
